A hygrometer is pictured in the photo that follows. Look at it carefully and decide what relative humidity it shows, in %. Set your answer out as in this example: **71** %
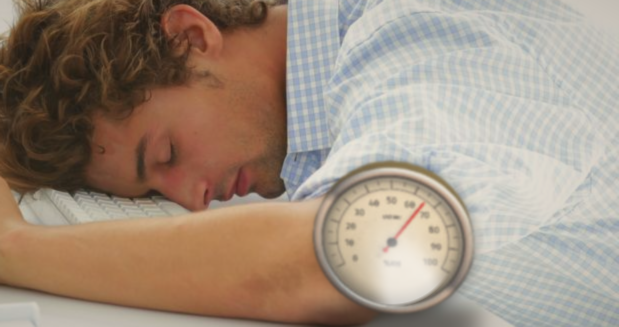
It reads **65** %
